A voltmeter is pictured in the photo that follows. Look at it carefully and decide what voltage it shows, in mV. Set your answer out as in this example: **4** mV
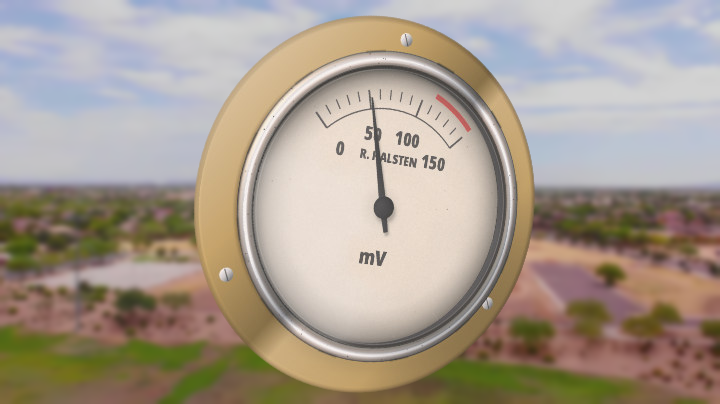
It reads **50** mV
